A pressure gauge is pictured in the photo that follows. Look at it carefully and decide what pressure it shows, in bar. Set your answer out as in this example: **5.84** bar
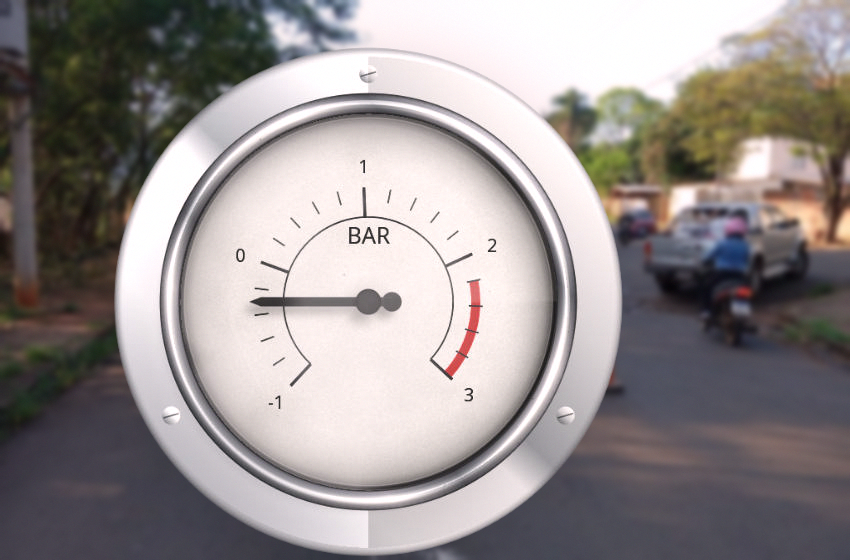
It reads **-0.3** bar
